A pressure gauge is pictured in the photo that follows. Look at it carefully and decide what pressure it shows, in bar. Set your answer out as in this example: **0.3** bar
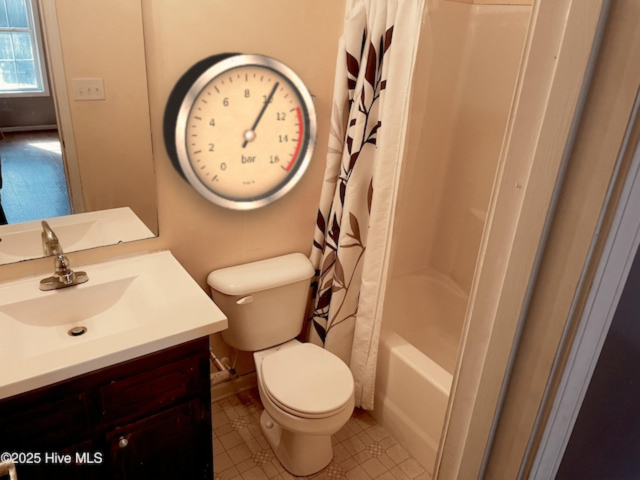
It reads **10** bar
